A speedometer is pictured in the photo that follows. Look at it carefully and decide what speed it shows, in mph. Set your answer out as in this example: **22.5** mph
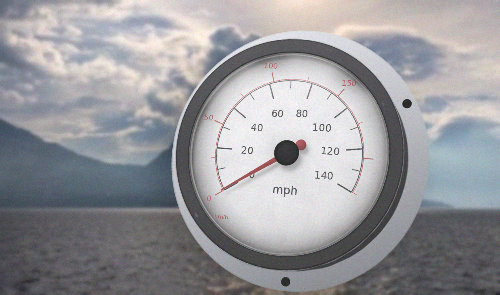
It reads **0** mph
